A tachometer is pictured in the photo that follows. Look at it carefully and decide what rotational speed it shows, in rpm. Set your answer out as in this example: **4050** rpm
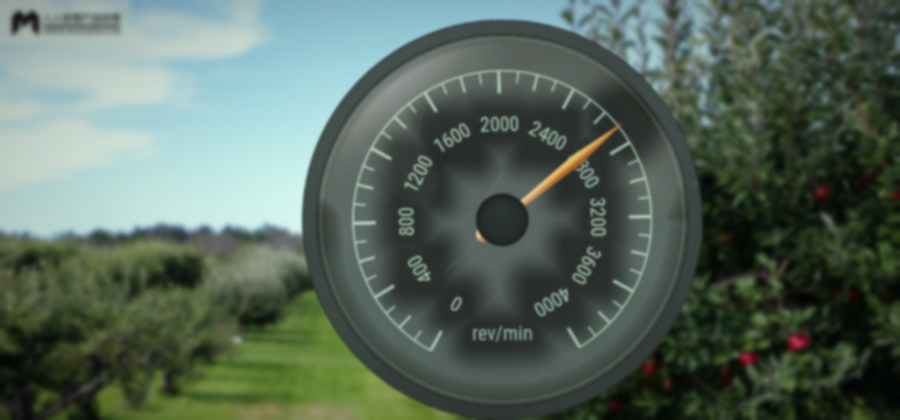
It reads **2700** rpm
